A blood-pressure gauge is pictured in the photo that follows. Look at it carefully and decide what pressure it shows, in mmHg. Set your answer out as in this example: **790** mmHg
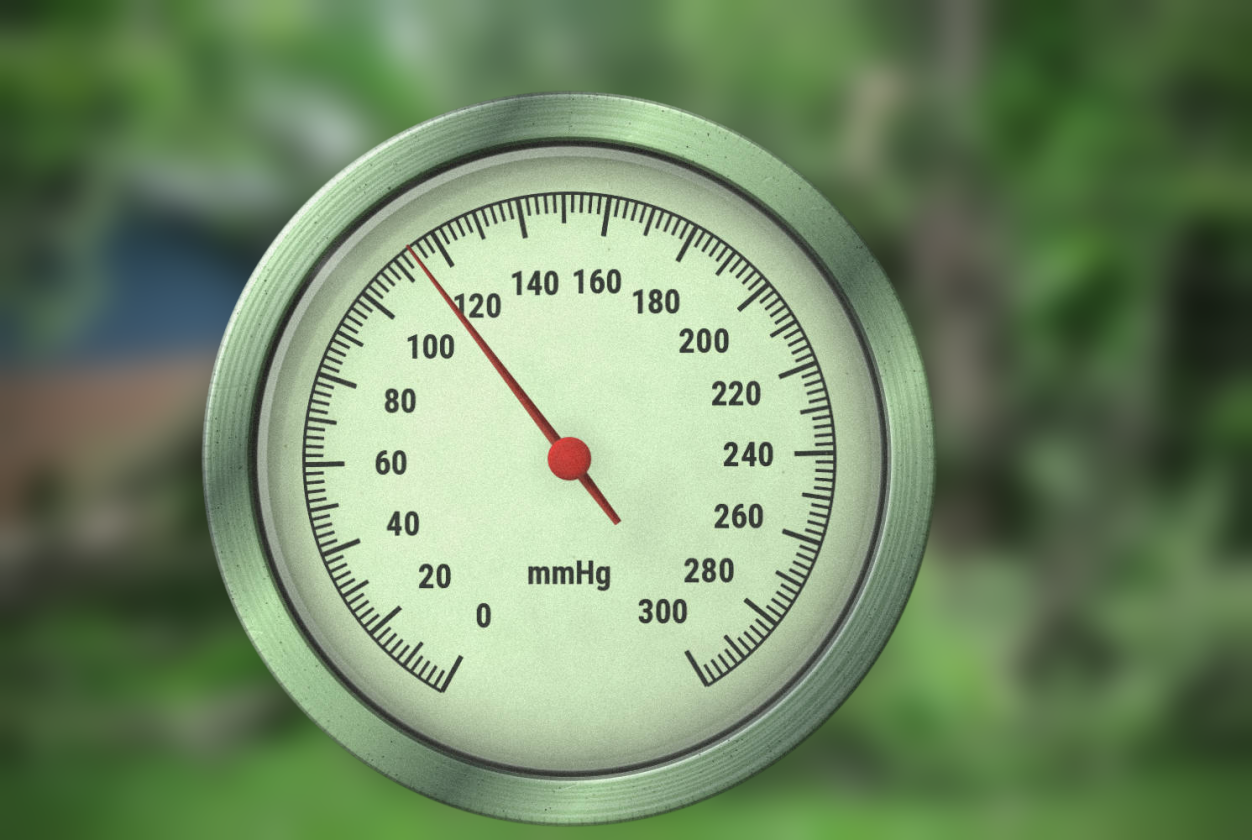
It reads **114** mmHg
